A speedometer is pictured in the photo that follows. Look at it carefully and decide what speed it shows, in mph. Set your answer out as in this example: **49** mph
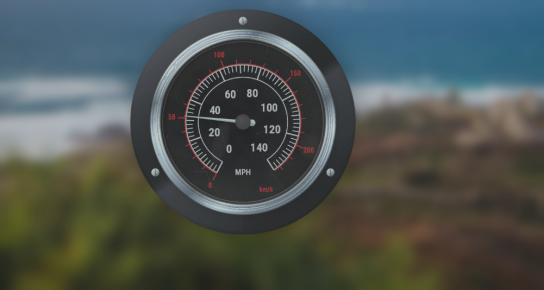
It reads **32** mph
